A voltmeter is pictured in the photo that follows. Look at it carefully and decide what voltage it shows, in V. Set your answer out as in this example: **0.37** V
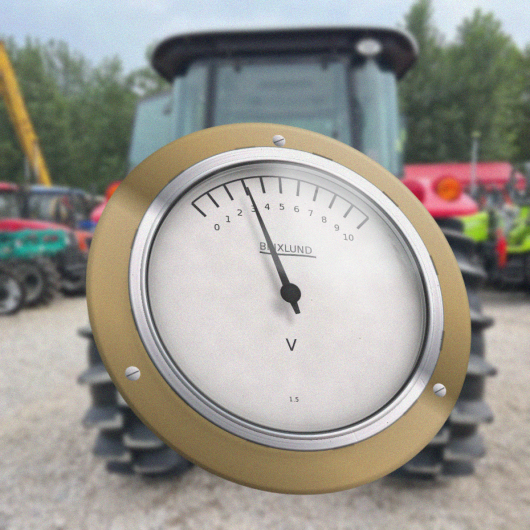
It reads **3** V
